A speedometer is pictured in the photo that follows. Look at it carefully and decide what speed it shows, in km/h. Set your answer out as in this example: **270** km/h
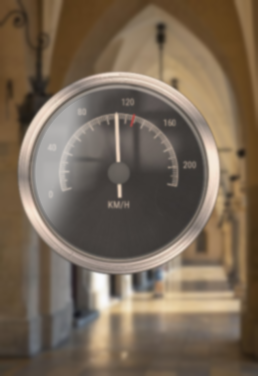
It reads **110** km/h
